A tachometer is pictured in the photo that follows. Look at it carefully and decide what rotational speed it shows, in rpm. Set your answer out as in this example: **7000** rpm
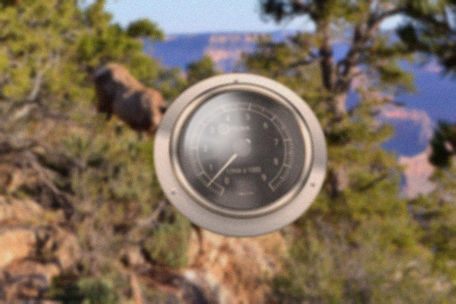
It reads **500** rpm
